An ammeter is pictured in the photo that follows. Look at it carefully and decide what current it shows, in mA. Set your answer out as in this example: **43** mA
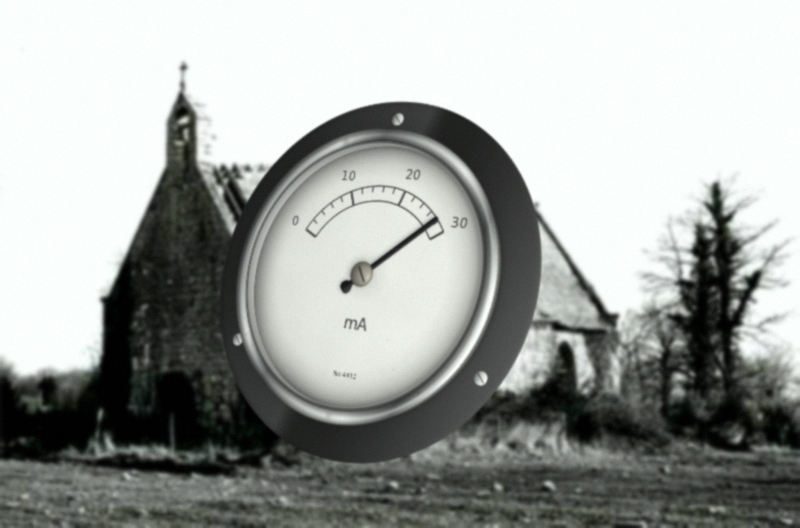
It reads **28** mA
